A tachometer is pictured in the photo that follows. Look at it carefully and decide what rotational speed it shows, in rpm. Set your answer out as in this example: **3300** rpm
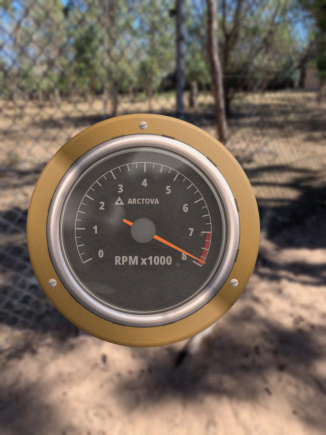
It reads **7875** rpm
